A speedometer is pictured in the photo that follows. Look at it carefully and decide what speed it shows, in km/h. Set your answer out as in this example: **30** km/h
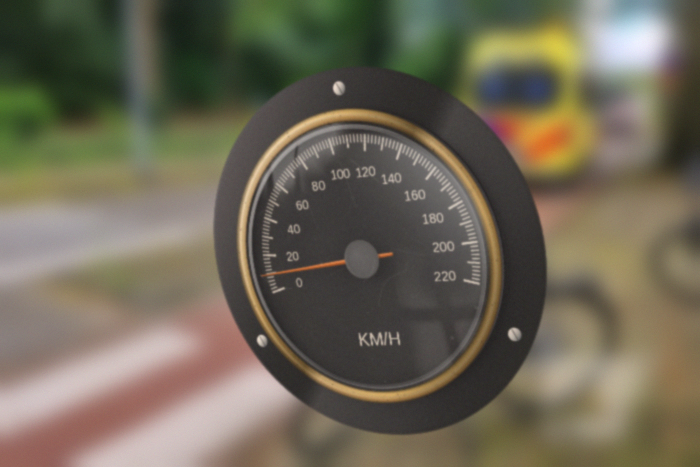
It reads **10** km/h
